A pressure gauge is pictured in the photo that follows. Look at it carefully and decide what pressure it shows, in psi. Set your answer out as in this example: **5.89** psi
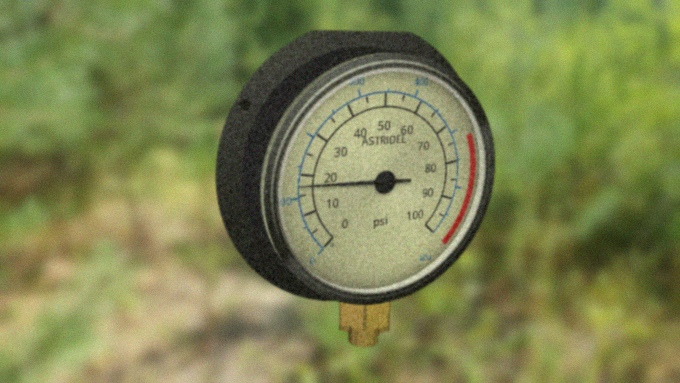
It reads **17.5** psi
